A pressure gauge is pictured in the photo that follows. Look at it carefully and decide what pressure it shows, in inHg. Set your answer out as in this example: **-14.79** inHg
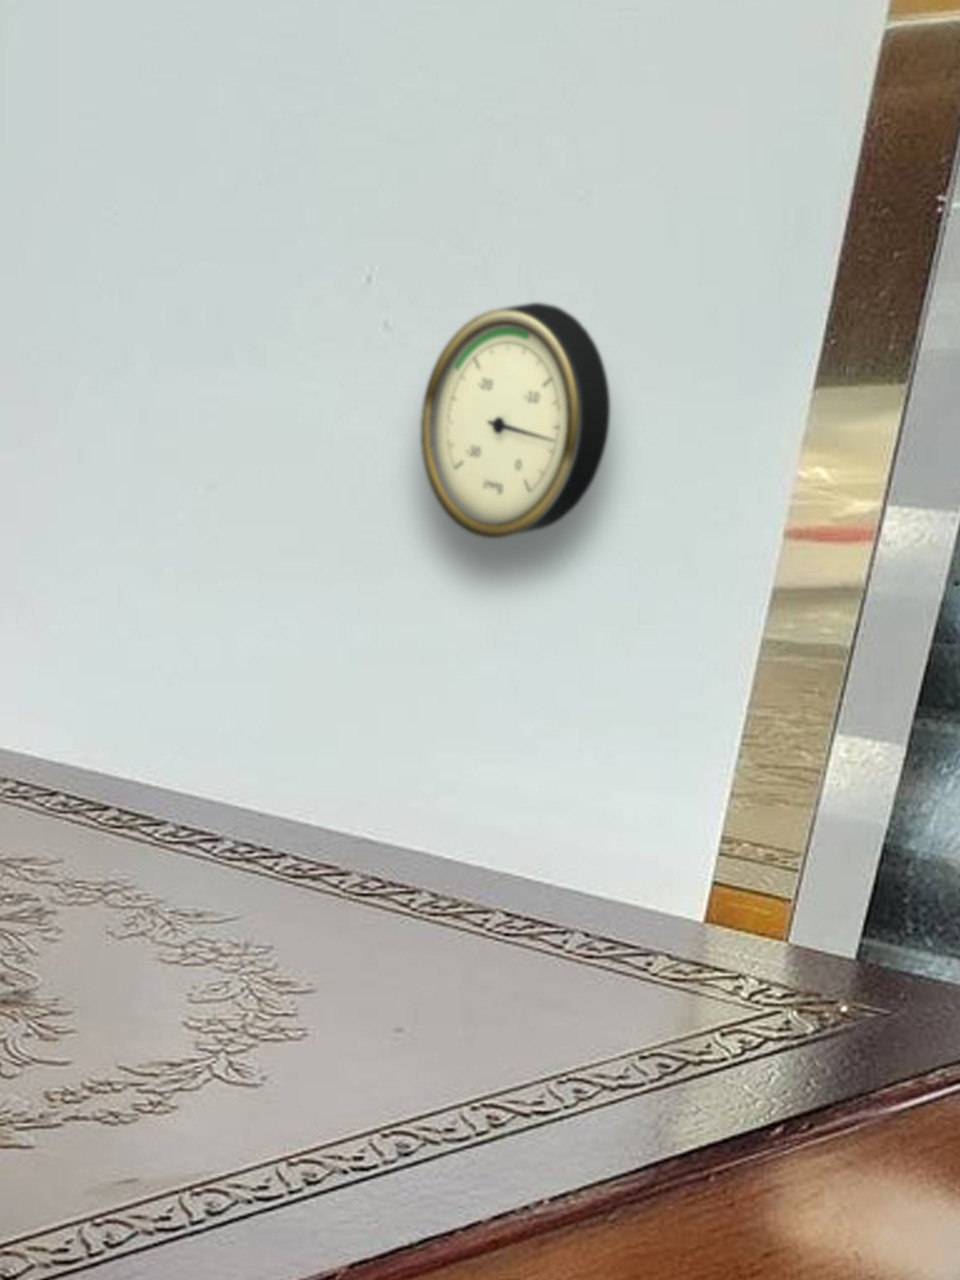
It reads **-5** inHg
